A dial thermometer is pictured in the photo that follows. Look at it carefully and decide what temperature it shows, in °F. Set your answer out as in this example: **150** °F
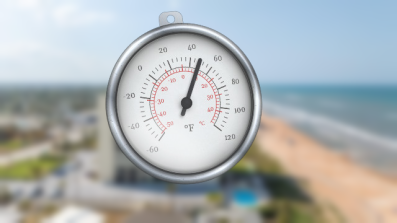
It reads **48** °F
